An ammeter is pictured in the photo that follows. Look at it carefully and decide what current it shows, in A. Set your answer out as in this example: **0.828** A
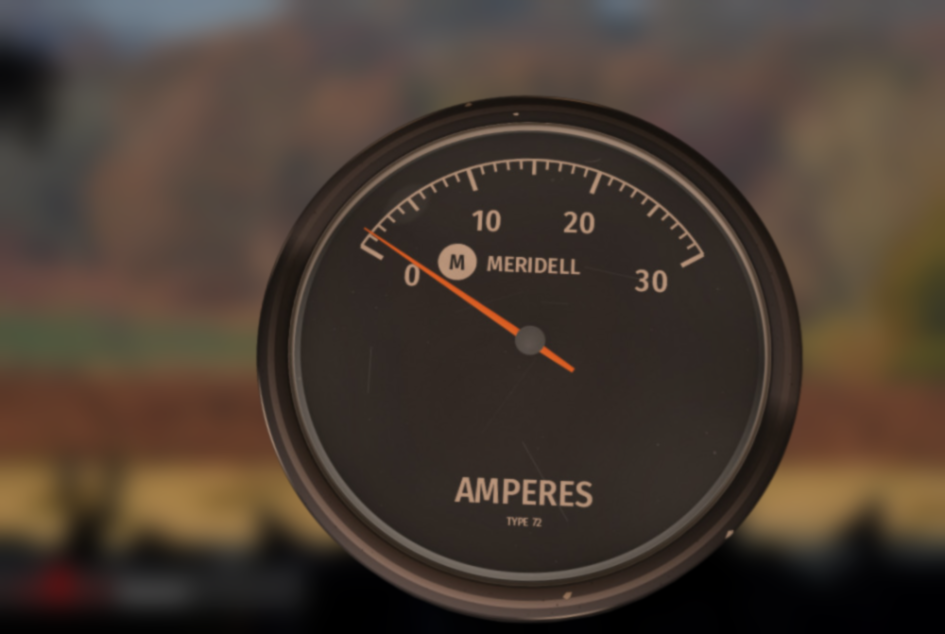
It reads **1** A
